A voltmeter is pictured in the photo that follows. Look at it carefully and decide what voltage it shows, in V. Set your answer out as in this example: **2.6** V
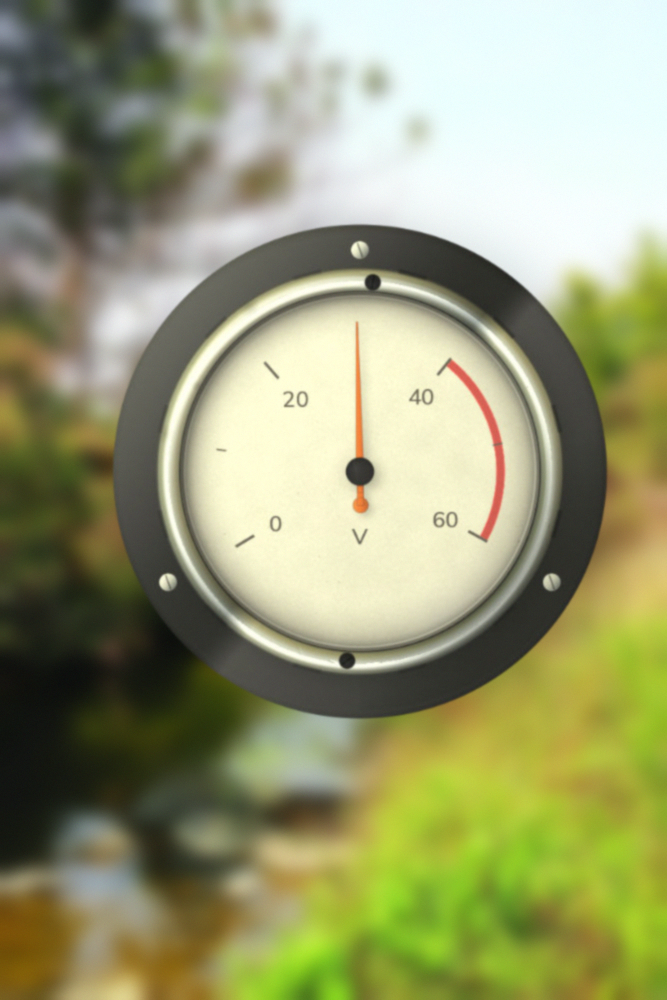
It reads **30** V
